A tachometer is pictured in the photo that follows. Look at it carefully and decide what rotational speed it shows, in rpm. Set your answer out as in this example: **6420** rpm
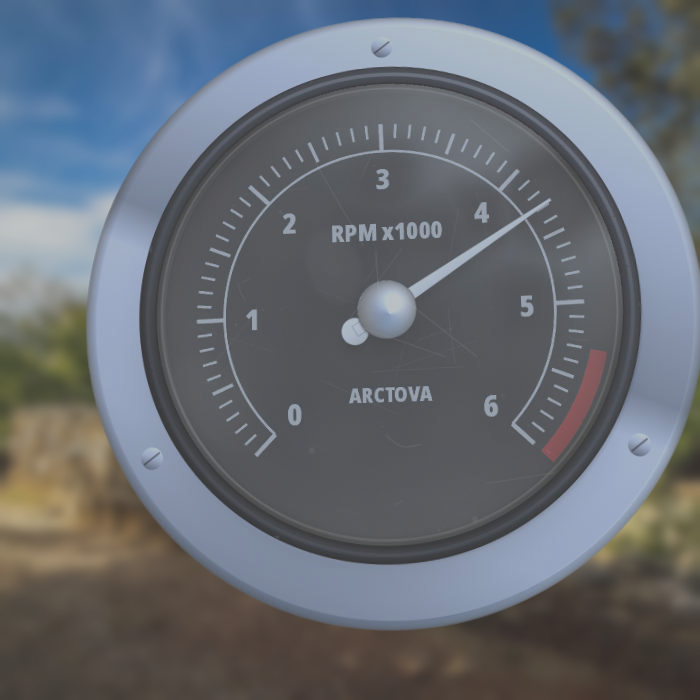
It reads **4300** rpm
